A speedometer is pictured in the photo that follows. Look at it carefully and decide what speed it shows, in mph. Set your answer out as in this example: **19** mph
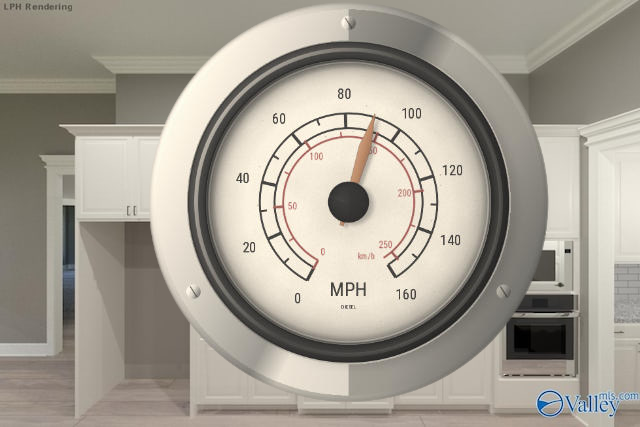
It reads **90** mph
